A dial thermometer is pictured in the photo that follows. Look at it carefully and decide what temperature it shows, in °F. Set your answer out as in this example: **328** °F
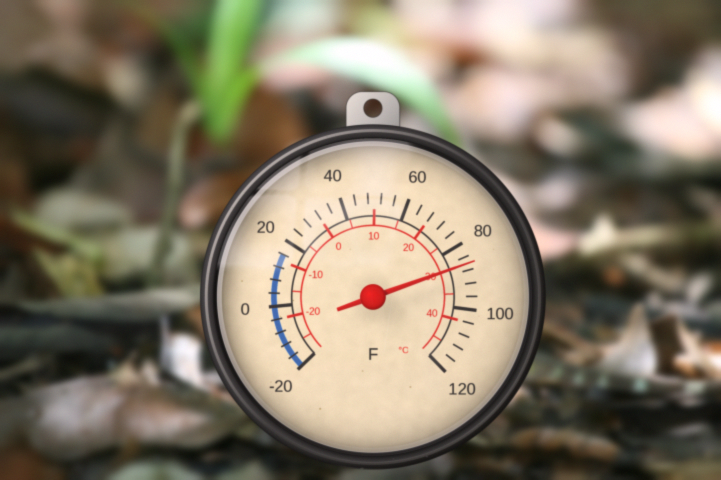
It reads **86** °F
